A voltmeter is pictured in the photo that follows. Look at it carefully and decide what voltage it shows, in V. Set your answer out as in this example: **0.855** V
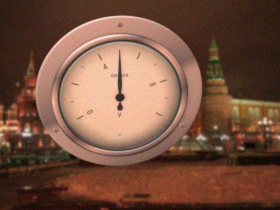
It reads **5** V
